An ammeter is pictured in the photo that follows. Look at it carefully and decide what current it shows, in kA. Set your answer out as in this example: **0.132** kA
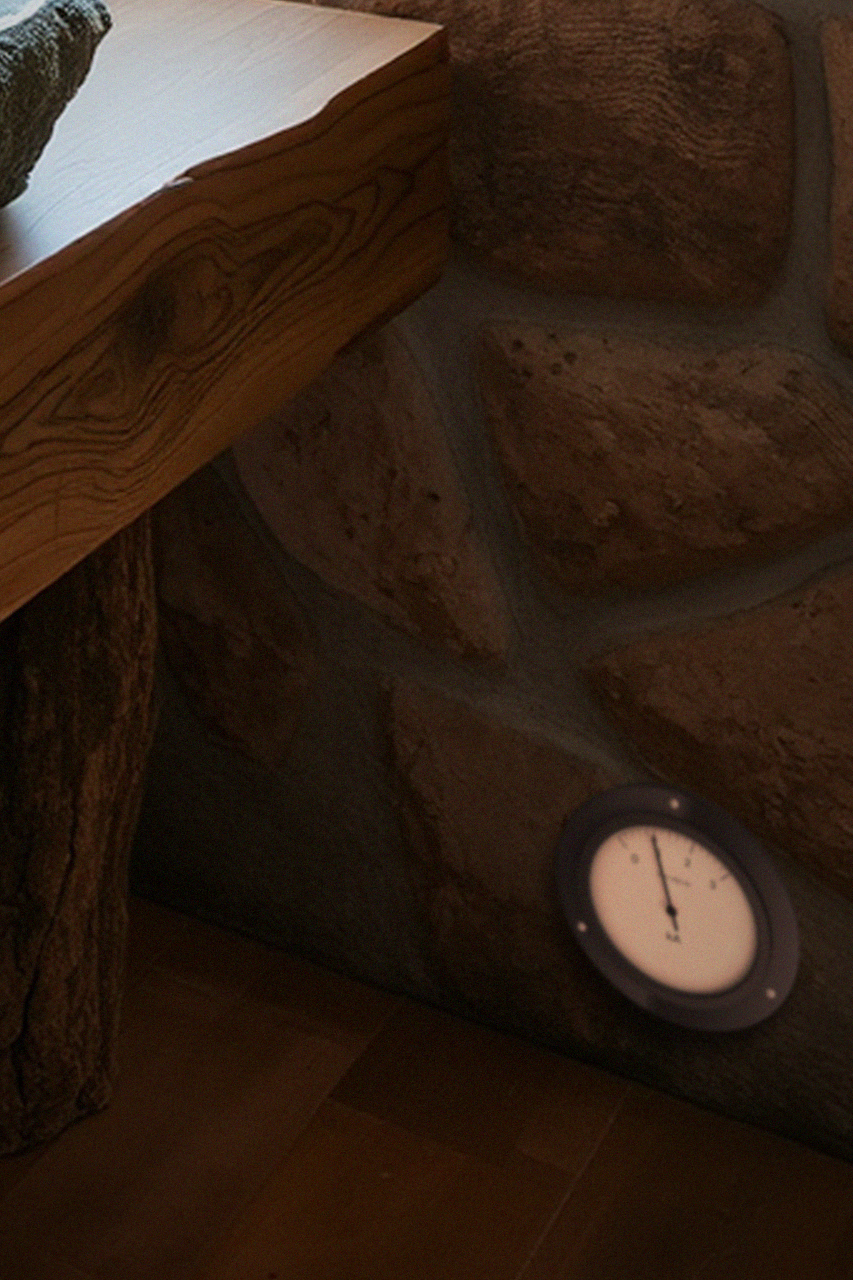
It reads **1** kA
